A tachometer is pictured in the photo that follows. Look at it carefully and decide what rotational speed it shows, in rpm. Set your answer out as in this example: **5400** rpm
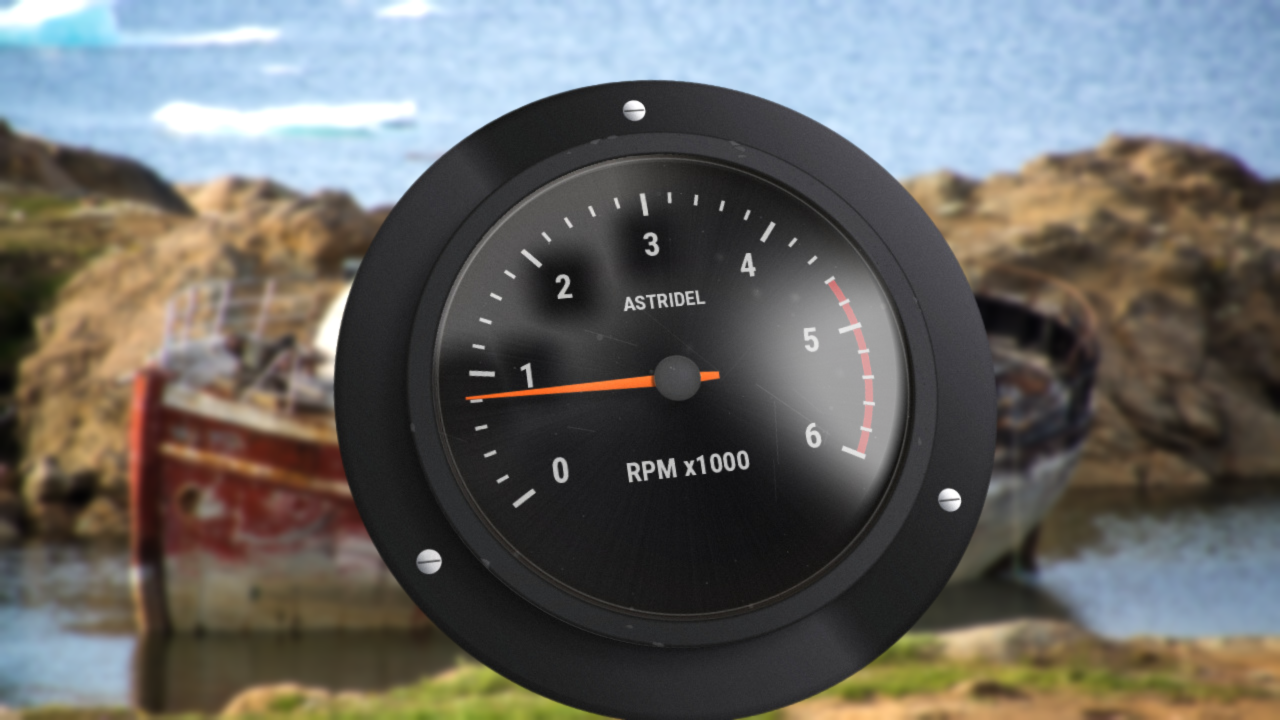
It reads **800** rpm
